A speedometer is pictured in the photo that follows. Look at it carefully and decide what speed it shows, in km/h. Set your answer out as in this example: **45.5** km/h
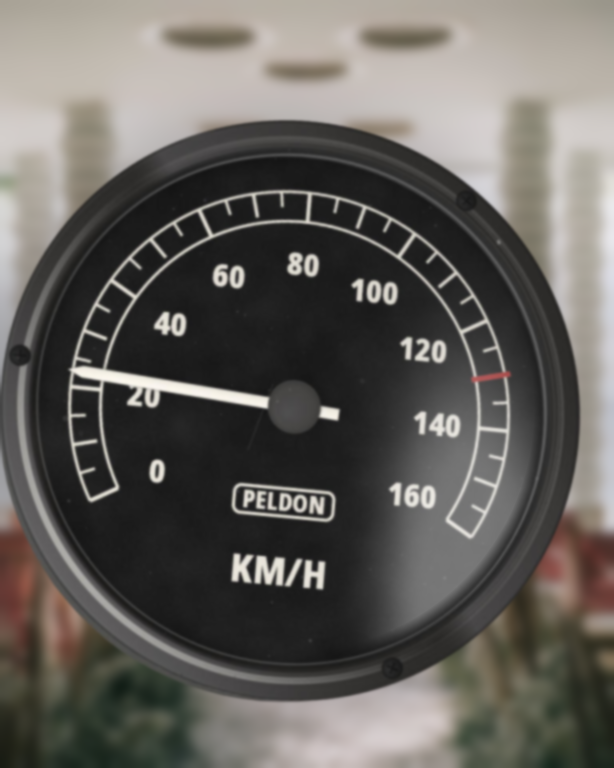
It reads **22.5** km/h
